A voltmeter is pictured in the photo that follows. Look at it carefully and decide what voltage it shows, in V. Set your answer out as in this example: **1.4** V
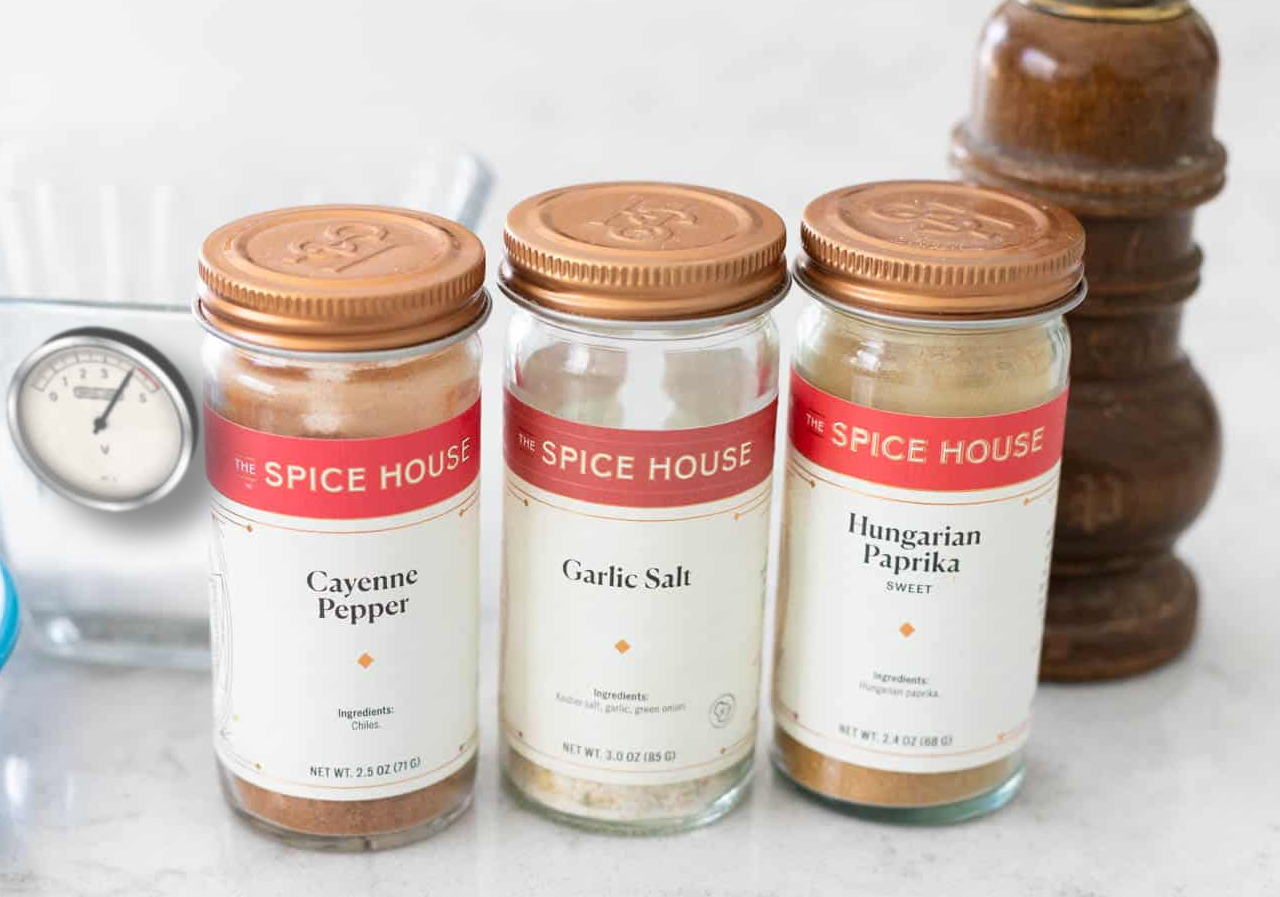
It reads **4** V
